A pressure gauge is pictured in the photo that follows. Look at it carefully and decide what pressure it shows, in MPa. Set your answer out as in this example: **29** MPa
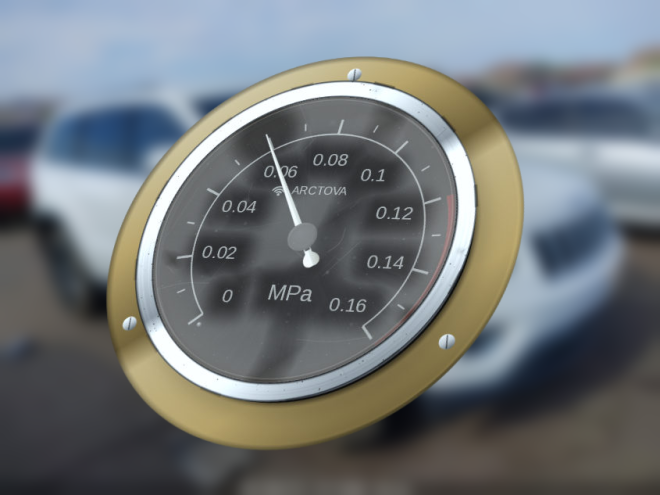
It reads **0.06** MPa
